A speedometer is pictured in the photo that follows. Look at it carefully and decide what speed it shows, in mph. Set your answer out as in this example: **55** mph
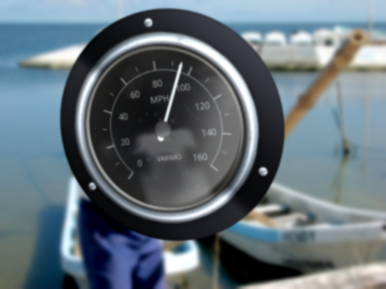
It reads **95** mph
